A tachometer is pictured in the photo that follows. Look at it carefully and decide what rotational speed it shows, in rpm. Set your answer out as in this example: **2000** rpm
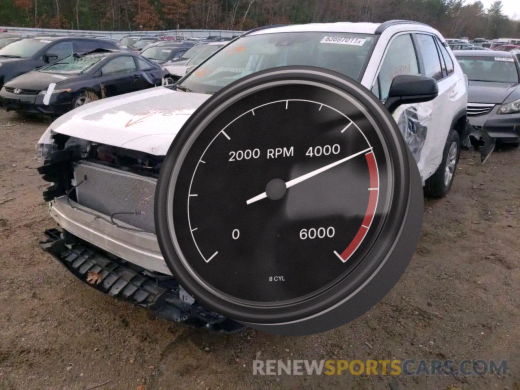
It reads **4500** rpm
